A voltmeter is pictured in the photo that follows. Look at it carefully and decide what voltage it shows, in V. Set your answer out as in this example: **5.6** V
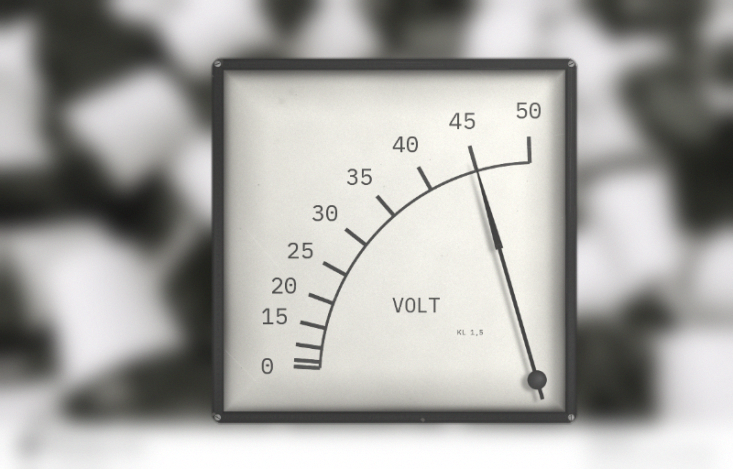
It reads **45** V
